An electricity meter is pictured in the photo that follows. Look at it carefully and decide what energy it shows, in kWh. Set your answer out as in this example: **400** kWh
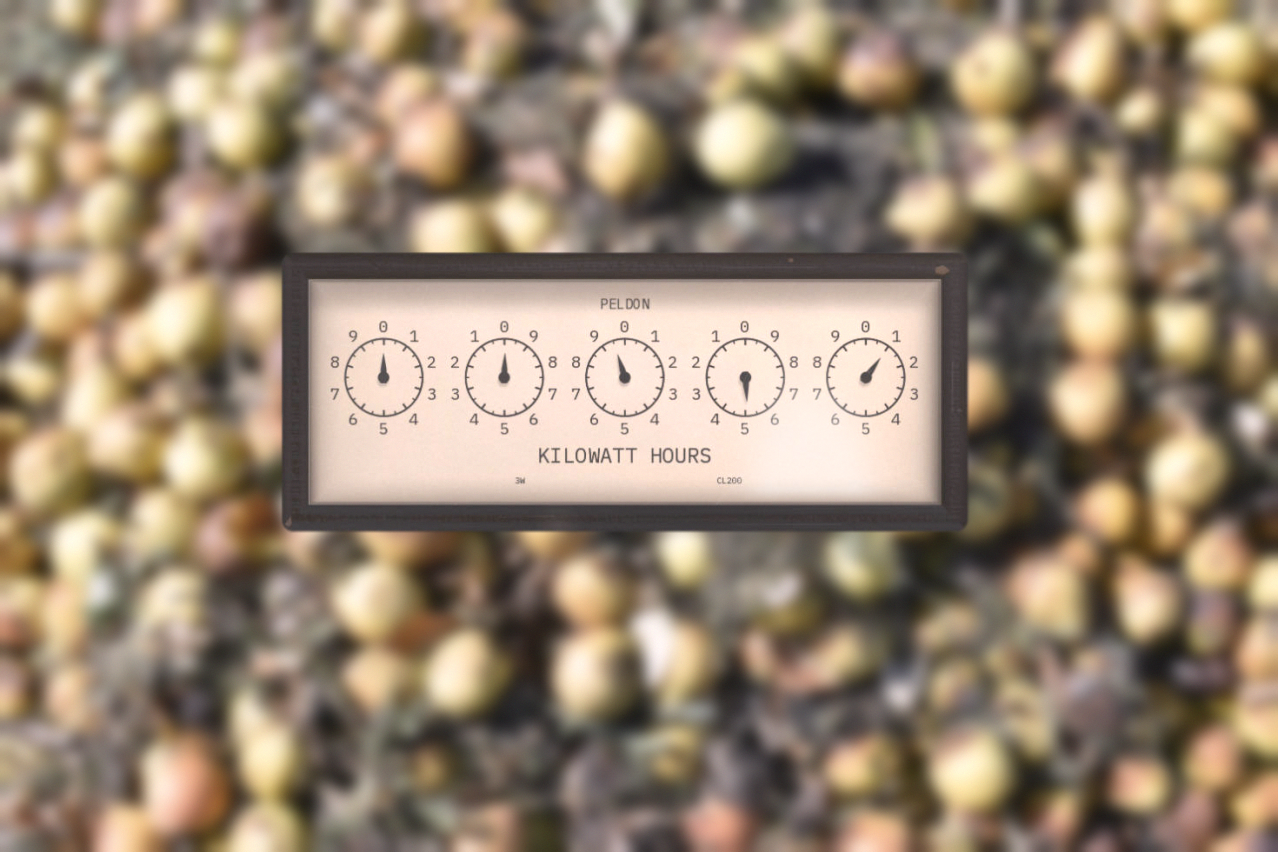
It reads **99951** kWh
